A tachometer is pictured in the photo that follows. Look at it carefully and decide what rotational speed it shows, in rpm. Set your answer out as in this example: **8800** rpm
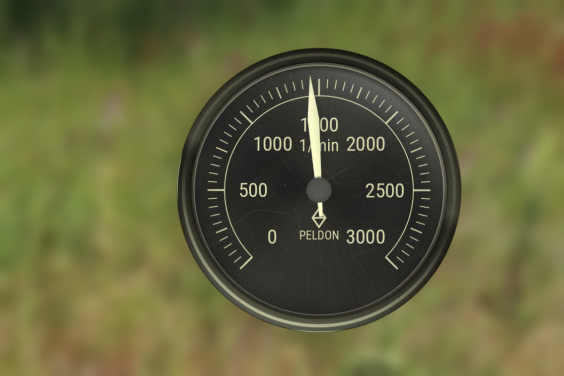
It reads **1450** rpm
